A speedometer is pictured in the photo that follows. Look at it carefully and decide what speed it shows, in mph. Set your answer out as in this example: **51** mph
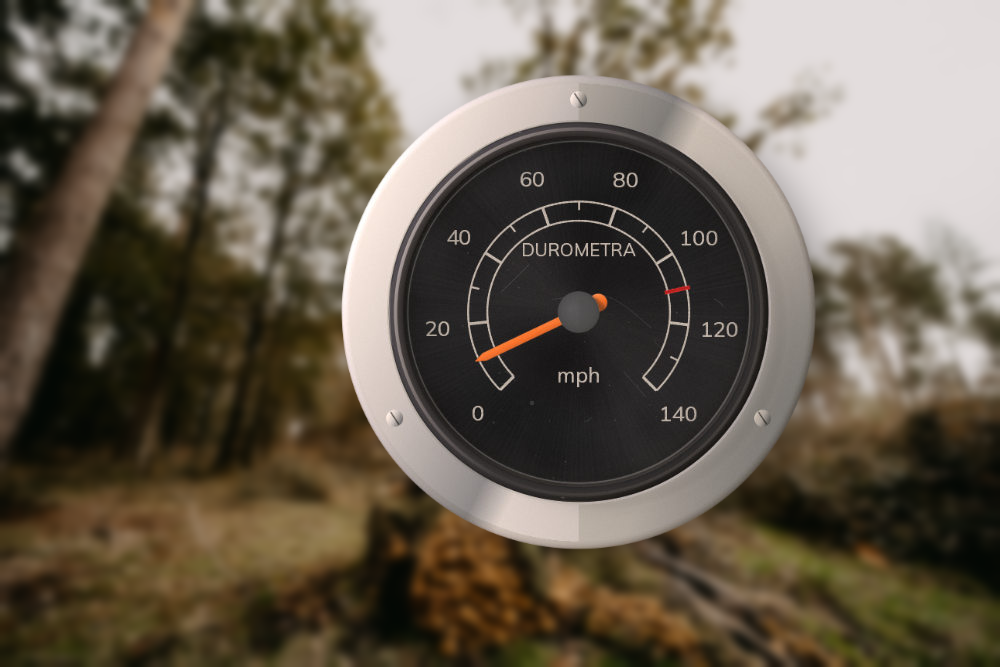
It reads **10** mph
